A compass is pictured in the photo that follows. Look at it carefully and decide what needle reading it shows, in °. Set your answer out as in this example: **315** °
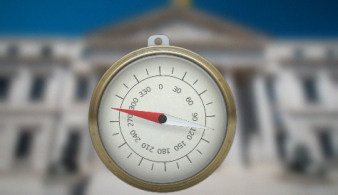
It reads **285** °
